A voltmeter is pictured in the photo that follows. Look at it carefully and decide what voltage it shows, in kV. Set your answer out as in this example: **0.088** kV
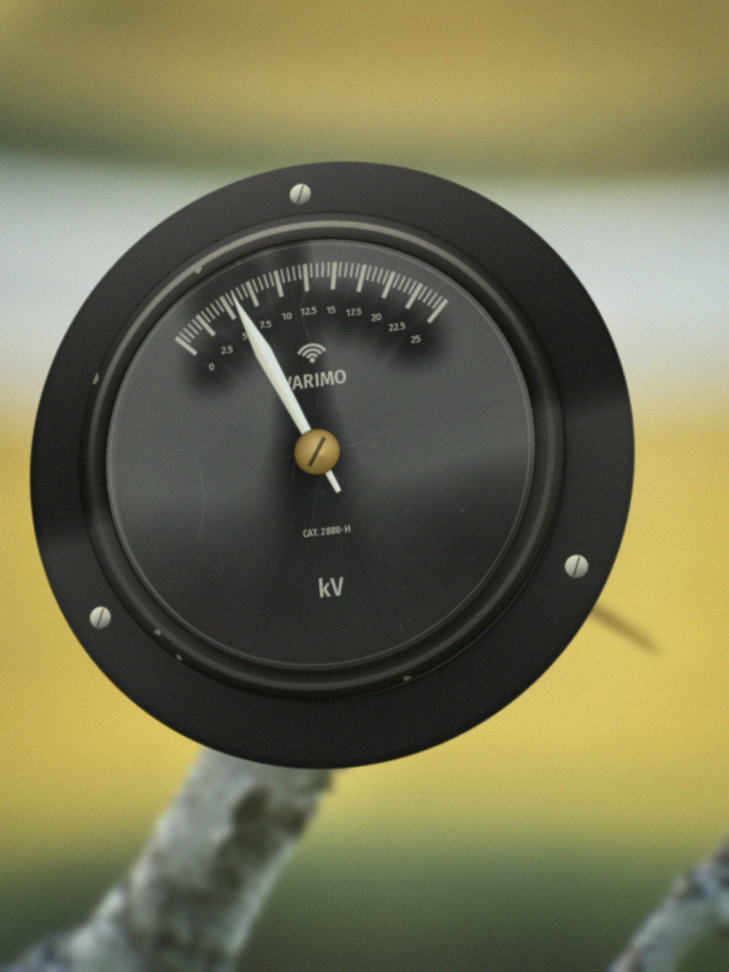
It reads **6** kV
